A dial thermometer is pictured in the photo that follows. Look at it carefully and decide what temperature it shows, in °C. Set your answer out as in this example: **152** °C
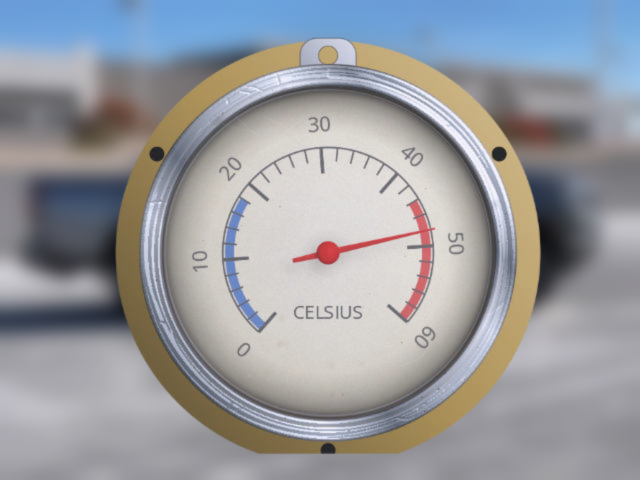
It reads **48** °C
